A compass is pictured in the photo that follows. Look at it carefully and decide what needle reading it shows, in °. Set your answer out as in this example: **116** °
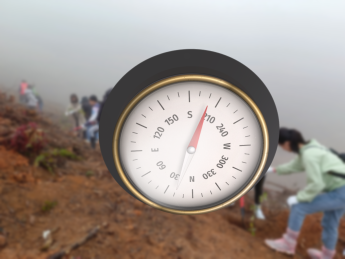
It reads **200** °
